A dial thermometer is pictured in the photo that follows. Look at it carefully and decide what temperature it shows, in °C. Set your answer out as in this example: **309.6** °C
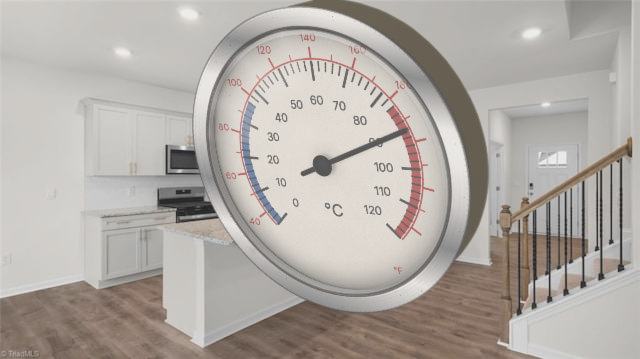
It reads **90** °C
